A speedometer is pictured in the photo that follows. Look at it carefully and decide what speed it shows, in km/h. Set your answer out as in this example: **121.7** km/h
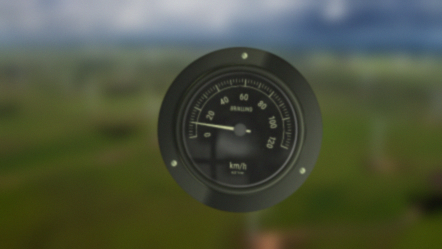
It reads **10** km/h
